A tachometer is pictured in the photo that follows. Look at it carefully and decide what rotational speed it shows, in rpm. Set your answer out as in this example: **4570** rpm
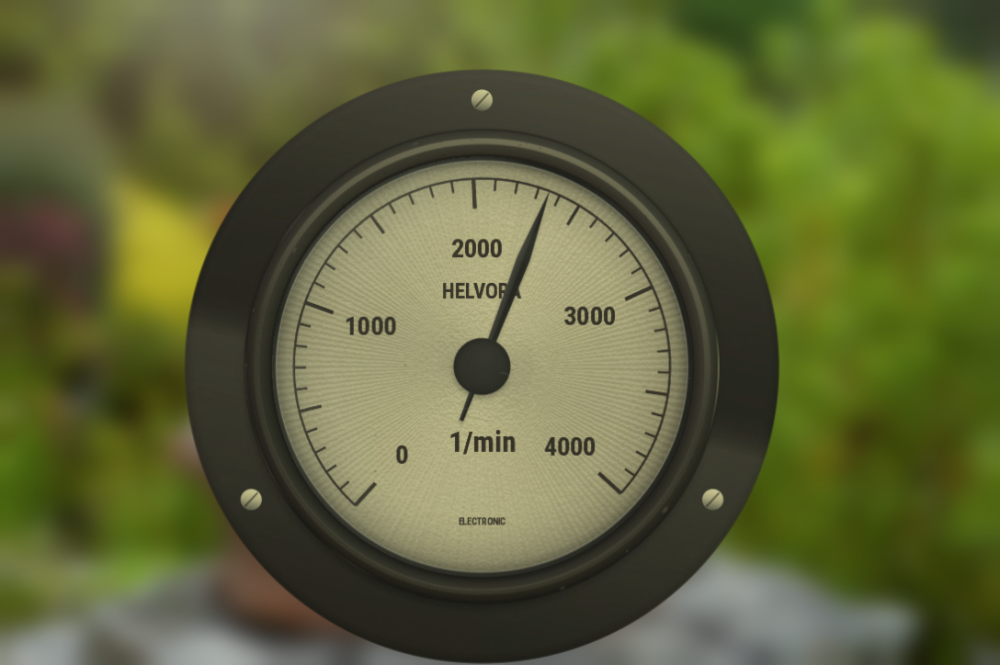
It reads **2350** rpm
